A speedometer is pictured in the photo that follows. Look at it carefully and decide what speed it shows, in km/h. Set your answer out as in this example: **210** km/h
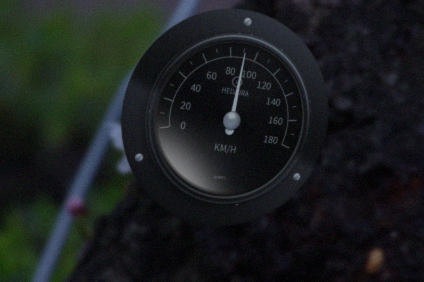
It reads **90** km/h
